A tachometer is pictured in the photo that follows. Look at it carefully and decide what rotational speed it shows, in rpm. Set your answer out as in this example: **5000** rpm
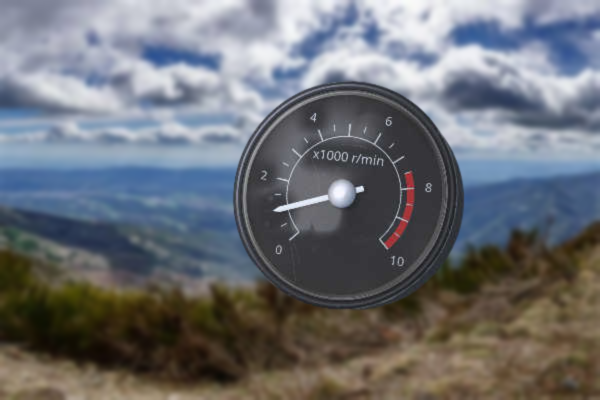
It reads **1000** rpm
